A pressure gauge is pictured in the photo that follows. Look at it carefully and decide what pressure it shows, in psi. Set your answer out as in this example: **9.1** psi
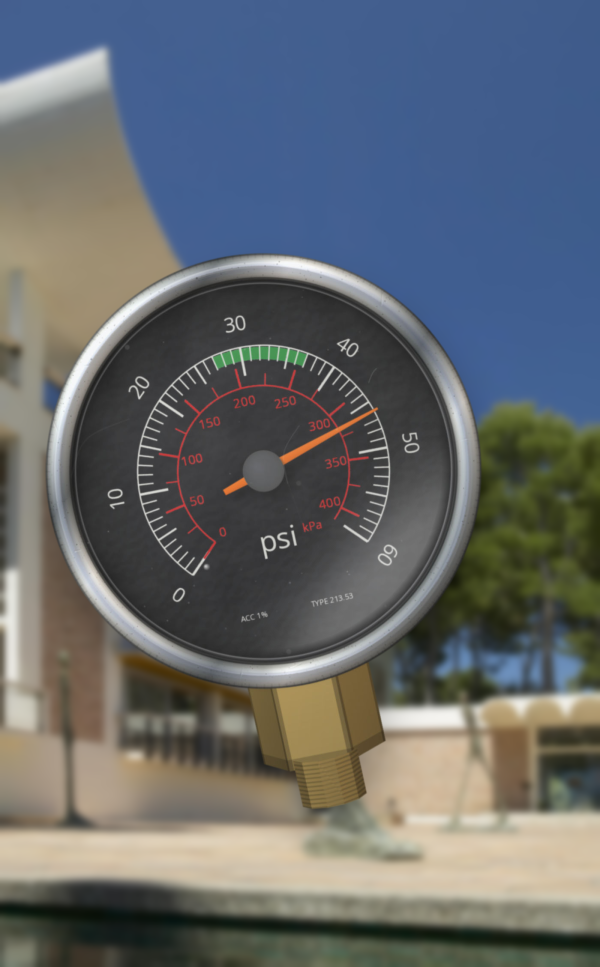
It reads **46** psi
